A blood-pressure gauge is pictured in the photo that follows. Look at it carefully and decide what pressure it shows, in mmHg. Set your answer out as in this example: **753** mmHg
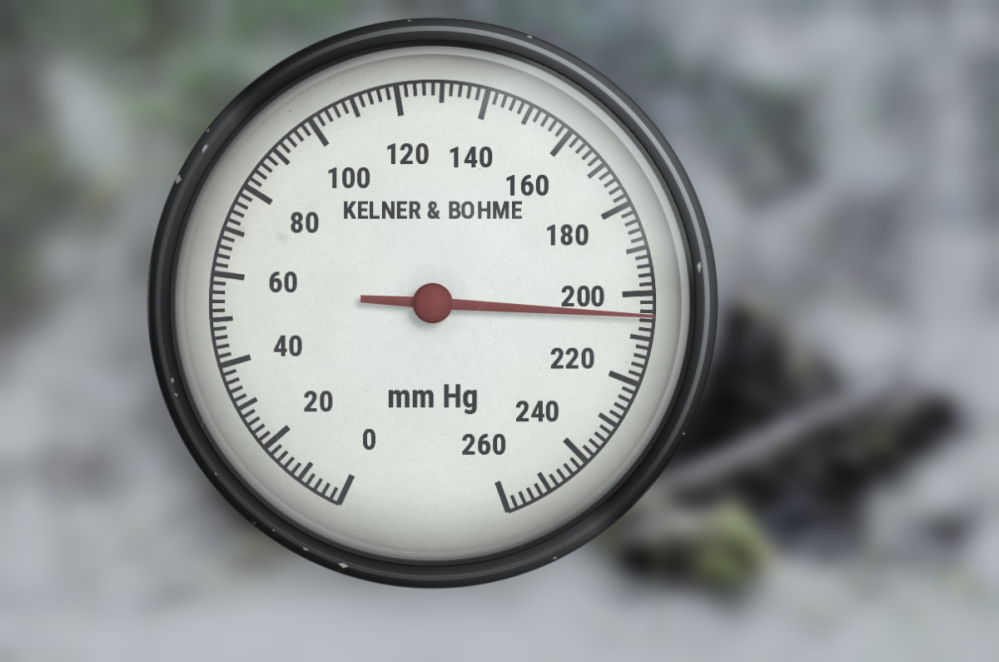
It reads **205** mmHg
